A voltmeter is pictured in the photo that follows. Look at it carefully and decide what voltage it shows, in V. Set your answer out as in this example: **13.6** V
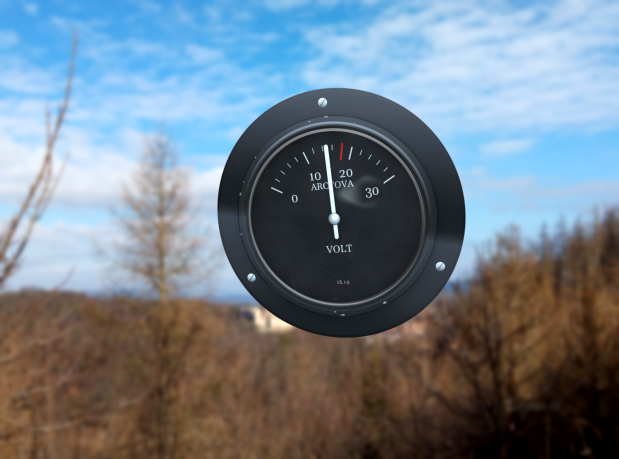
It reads **15** V
